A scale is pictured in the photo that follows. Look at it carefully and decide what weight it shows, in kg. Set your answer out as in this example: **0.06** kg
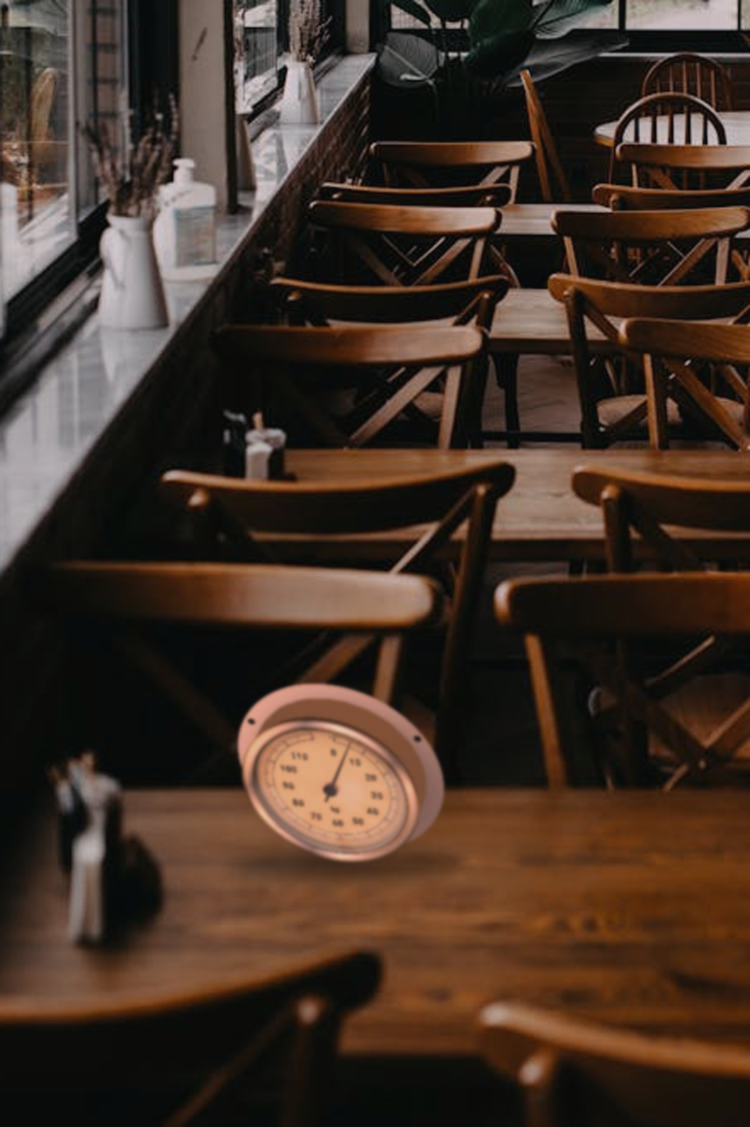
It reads **5** kg
